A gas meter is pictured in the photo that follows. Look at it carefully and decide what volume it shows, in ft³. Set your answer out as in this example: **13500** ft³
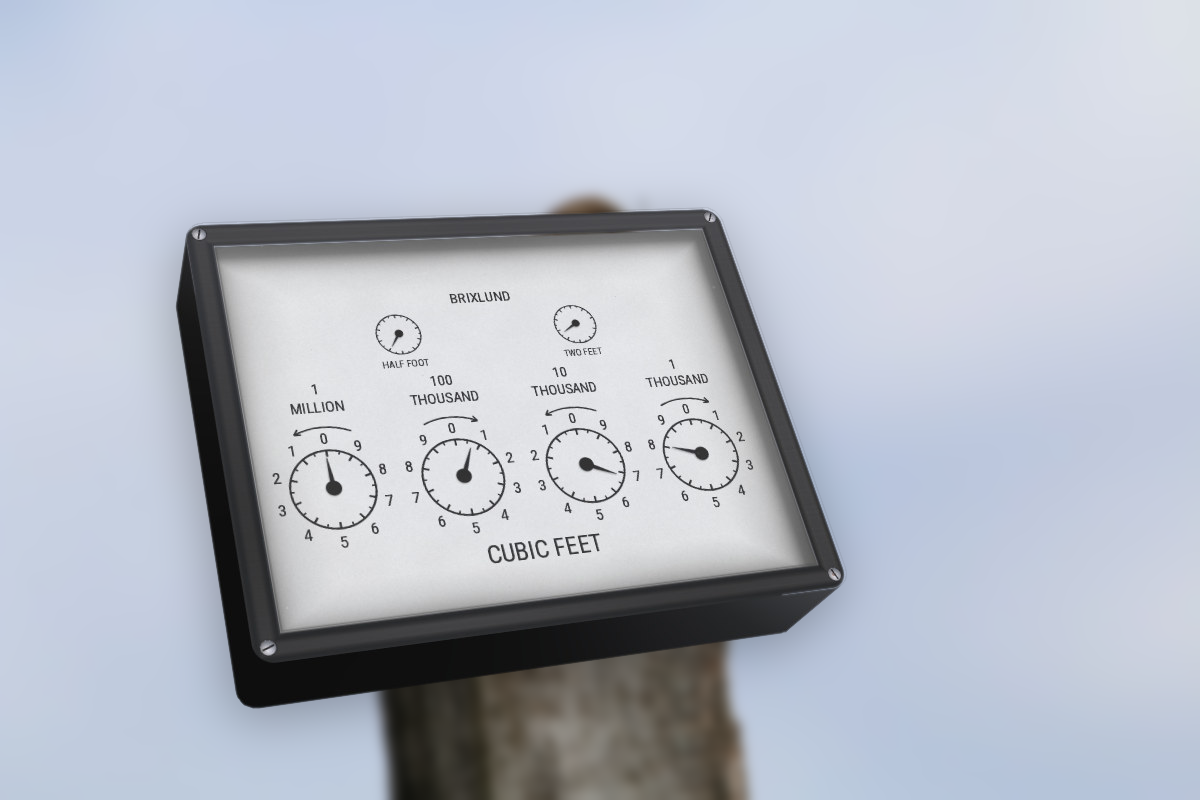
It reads **6800** ft³
